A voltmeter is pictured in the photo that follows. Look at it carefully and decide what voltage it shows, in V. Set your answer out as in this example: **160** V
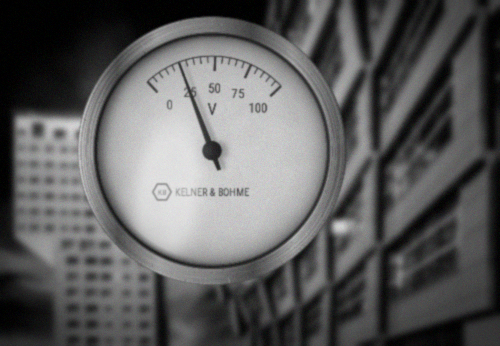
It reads **25** V
